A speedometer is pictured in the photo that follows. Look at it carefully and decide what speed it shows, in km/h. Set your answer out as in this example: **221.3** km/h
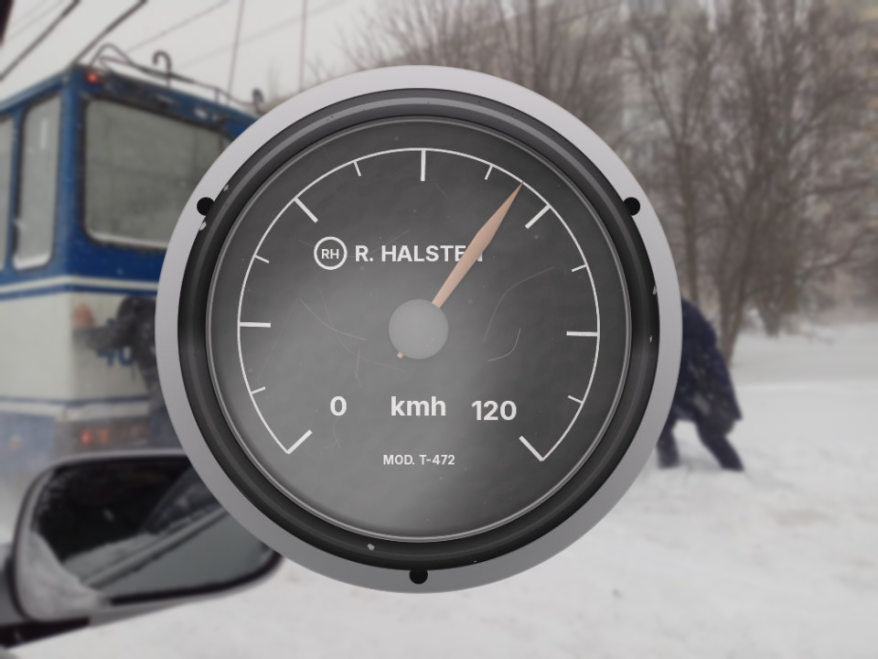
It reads **75** km/h
